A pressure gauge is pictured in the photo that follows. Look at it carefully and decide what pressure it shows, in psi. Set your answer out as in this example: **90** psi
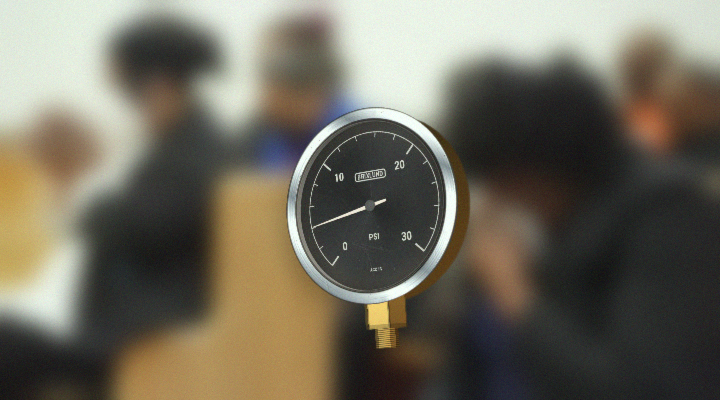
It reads **4** psi
